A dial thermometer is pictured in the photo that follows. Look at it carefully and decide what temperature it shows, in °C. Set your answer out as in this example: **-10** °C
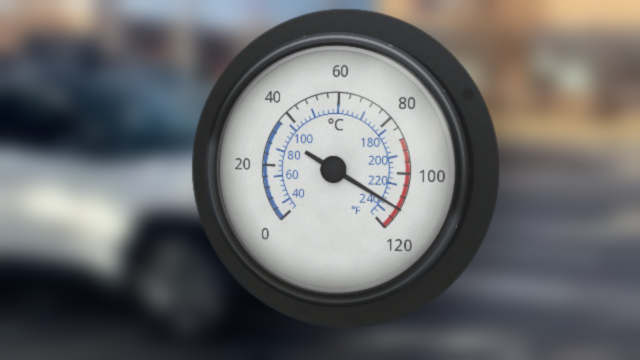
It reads **112** °C
